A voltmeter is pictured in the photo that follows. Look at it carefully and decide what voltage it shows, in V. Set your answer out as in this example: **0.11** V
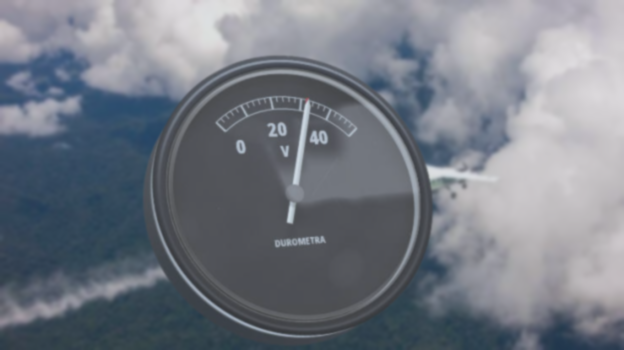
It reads **32** V
